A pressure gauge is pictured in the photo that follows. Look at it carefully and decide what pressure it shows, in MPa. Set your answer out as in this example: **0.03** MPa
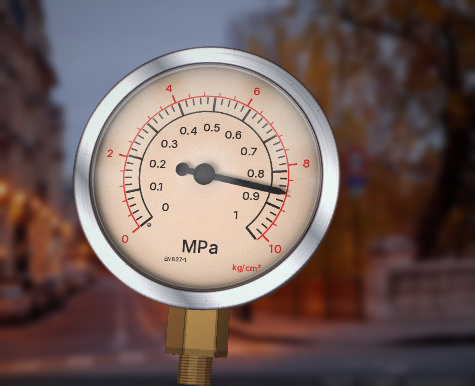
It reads **0.86** MPa
